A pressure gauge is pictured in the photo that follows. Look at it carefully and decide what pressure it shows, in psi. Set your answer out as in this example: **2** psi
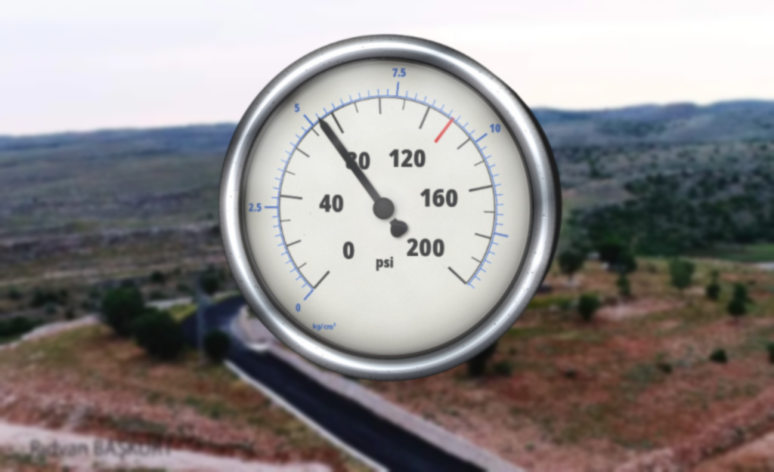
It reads **75** psi
